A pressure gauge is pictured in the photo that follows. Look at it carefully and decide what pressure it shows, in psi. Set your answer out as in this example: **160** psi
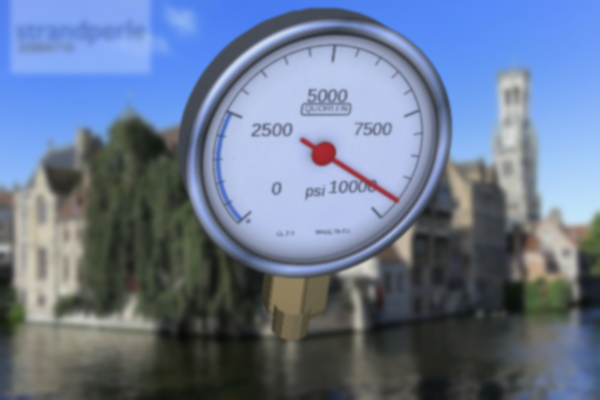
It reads **9500** psi
